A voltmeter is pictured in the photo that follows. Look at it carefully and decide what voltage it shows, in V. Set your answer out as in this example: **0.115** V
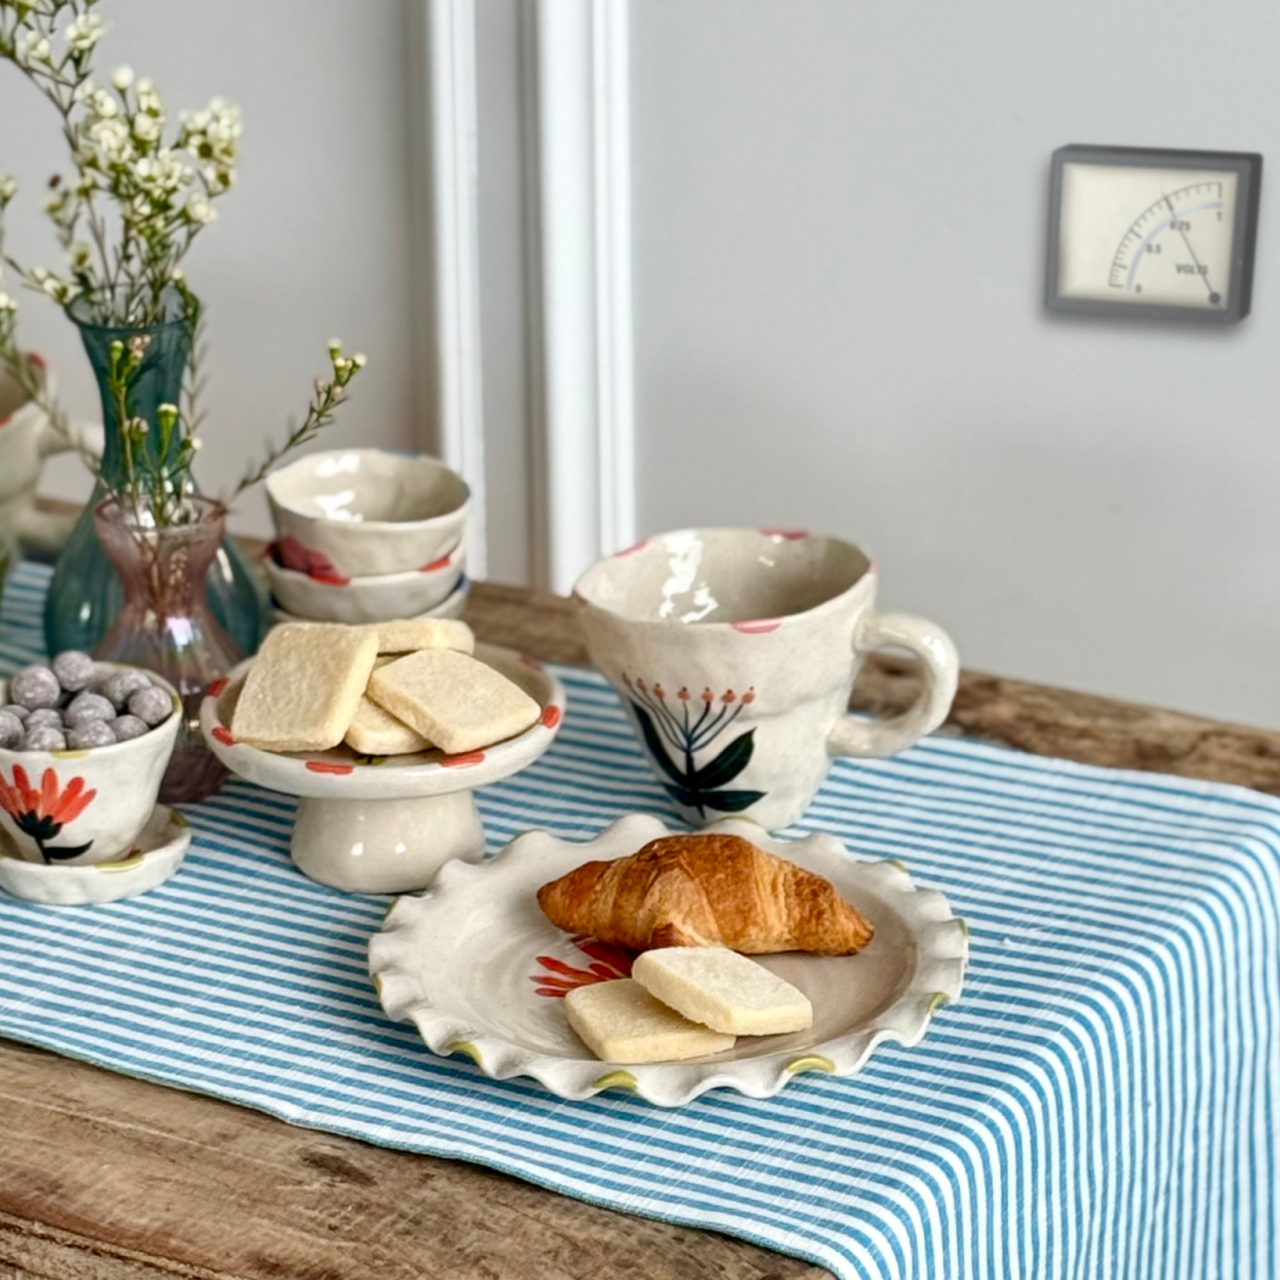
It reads **0.75** V
